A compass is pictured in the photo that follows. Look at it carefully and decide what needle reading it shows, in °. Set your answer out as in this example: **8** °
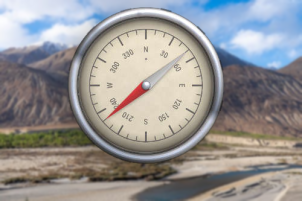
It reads **230** °
